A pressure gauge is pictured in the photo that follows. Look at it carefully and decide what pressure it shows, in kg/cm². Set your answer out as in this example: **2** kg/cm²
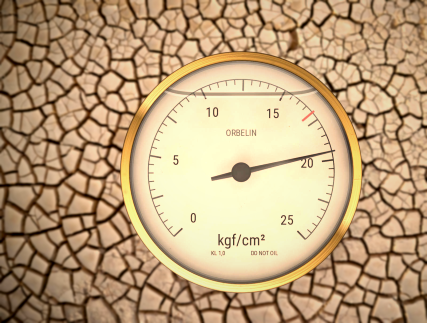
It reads **19.5** kg/cm²
